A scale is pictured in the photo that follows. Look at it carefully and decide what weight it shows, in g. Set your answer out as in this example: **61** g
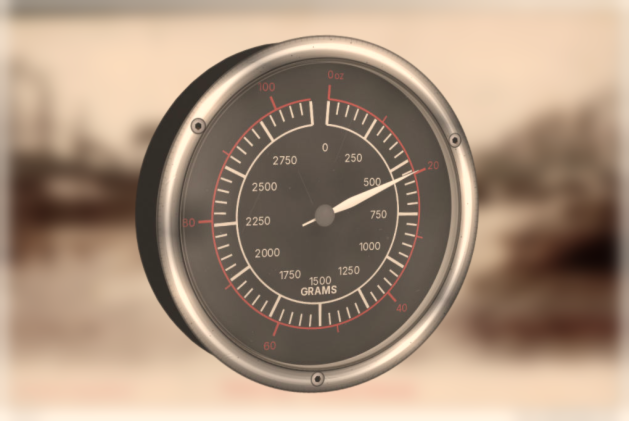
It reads **550** g
